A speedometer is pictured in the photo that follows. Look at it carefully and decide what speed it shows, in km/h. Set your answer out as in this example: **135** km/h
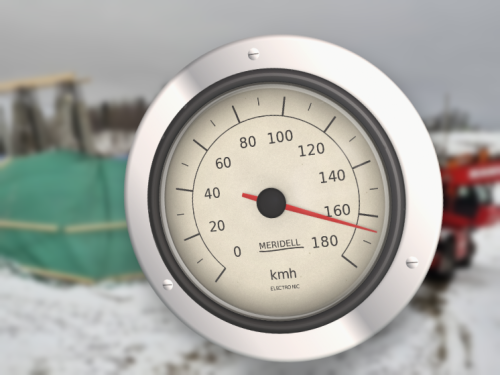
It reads **165** km/h
